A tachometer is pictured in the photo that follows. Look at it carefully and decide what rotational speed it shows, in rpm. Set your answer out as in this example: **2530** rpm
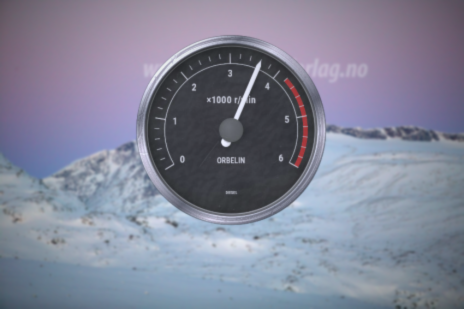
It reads **3600** rpm
